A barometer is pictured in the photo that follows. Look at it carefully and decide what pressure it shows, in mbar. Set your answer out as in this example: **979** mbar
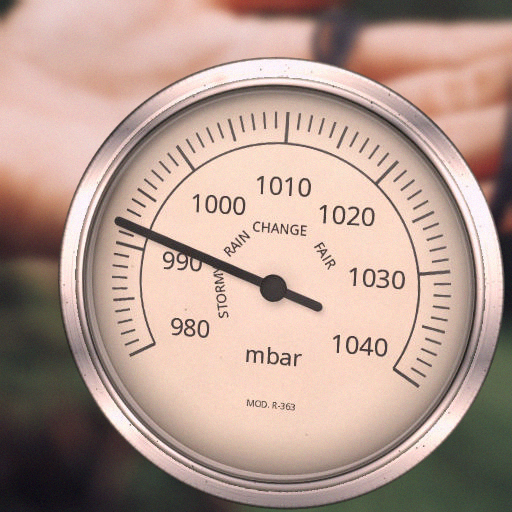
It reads **992** mbar
